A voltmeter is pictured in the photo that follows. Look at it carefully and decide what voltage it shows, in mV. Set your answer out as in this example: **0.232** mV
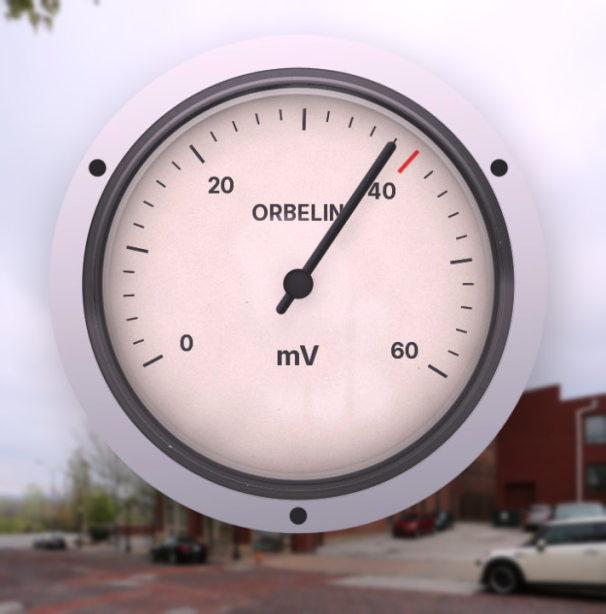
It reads **38** mV
